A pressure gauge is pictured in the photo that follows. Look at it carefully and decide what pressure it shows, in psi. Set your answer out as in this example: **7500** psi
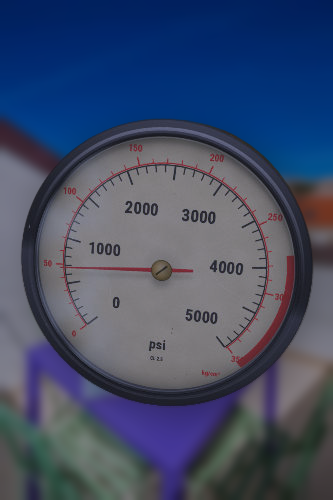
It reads **700** psi
